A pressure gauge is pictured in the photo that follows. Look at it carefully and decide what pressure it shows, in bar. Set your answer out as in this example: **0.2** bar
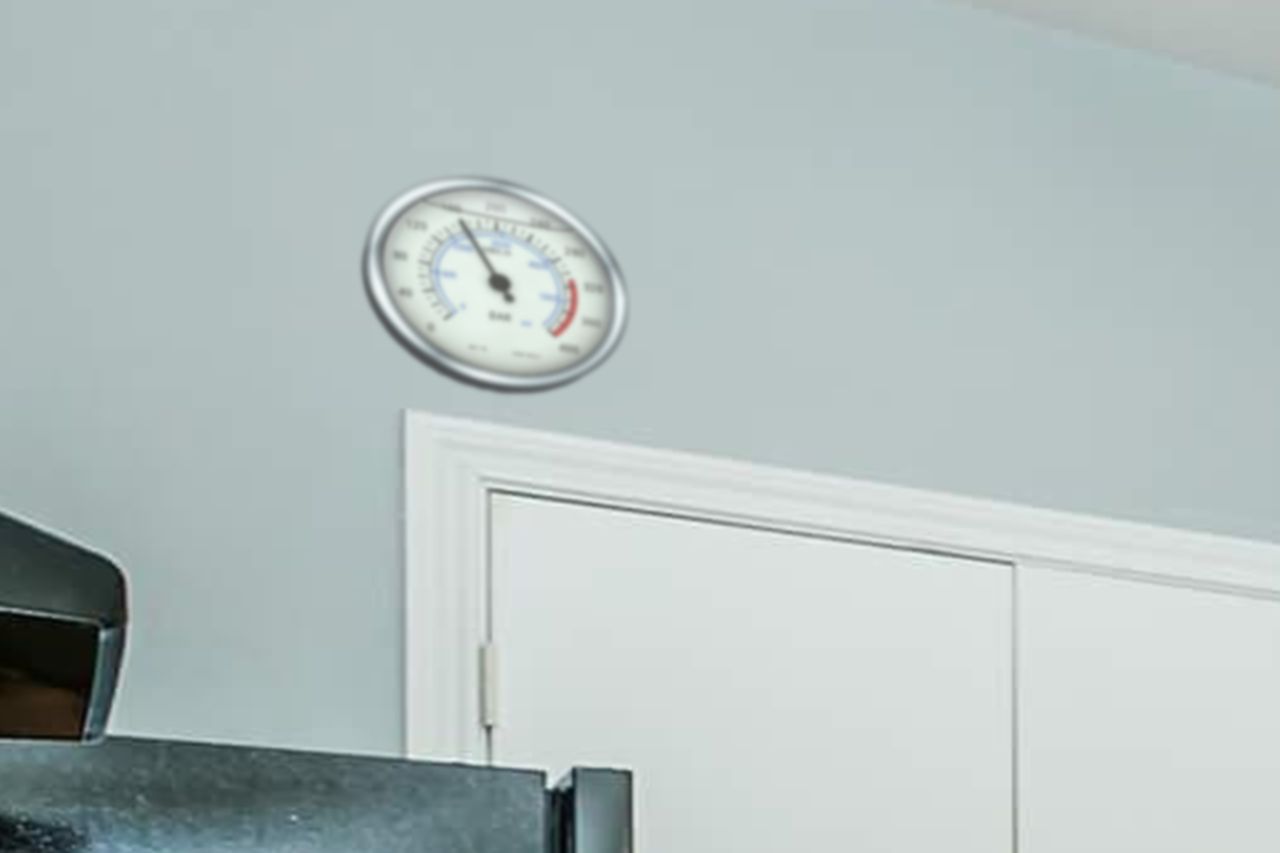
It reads **160** bar
